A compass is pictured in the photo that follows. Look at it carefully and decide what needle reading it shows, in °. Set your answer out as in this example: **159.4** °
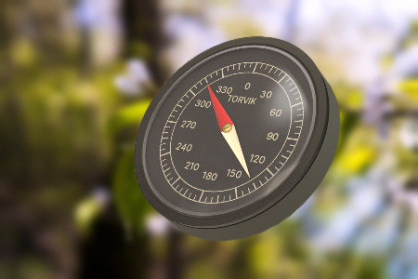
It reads **315** °
